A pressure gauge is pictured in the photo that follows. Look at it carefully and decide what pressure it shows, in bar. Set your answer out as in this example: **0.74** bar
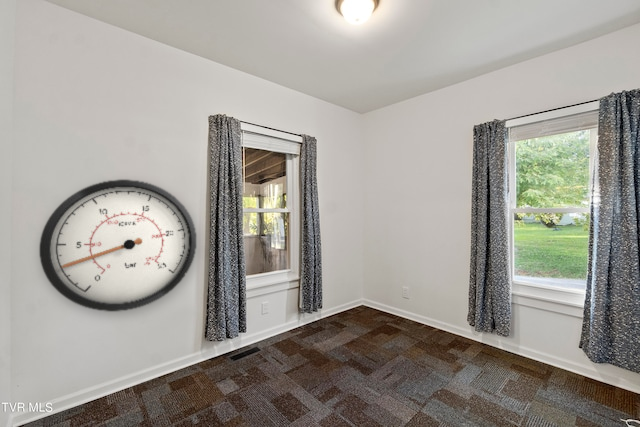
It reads **3** bar
